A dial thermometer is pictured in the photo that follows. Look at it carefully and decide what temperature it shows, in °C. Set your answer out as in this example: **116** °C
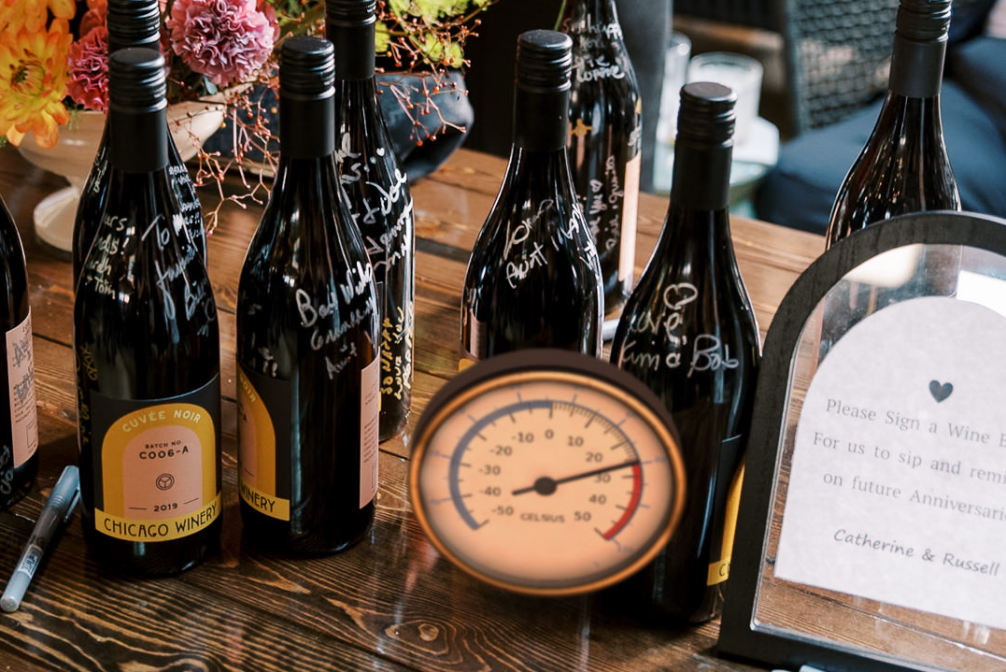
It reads **25** °C
